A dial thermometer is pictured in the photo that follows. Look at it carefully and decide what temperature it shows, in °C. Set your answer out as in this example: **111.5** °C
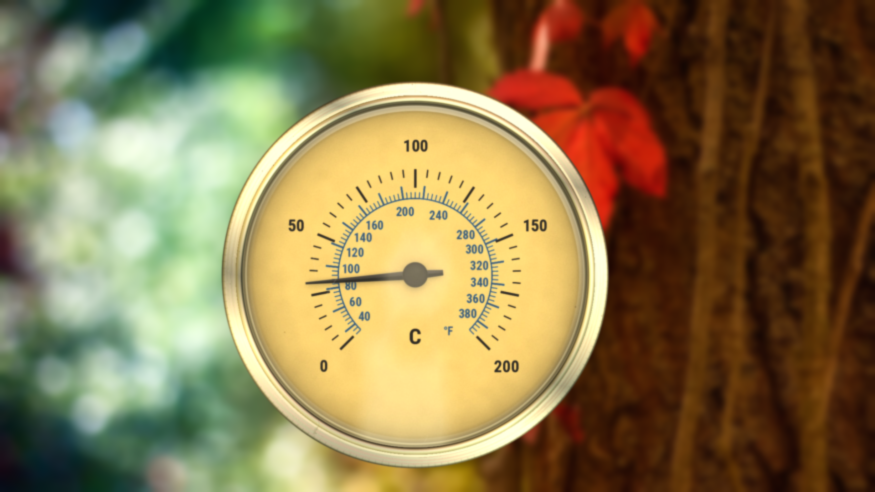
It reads **30** °C
